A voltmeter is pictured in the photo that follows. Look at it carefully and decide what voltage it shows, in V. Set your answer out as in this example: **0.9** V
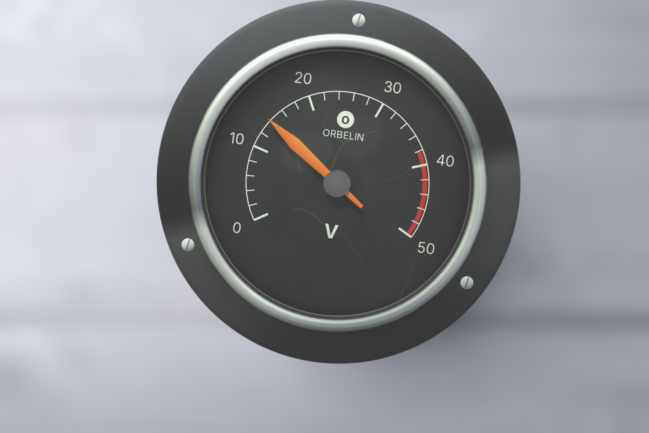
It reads **14** V
